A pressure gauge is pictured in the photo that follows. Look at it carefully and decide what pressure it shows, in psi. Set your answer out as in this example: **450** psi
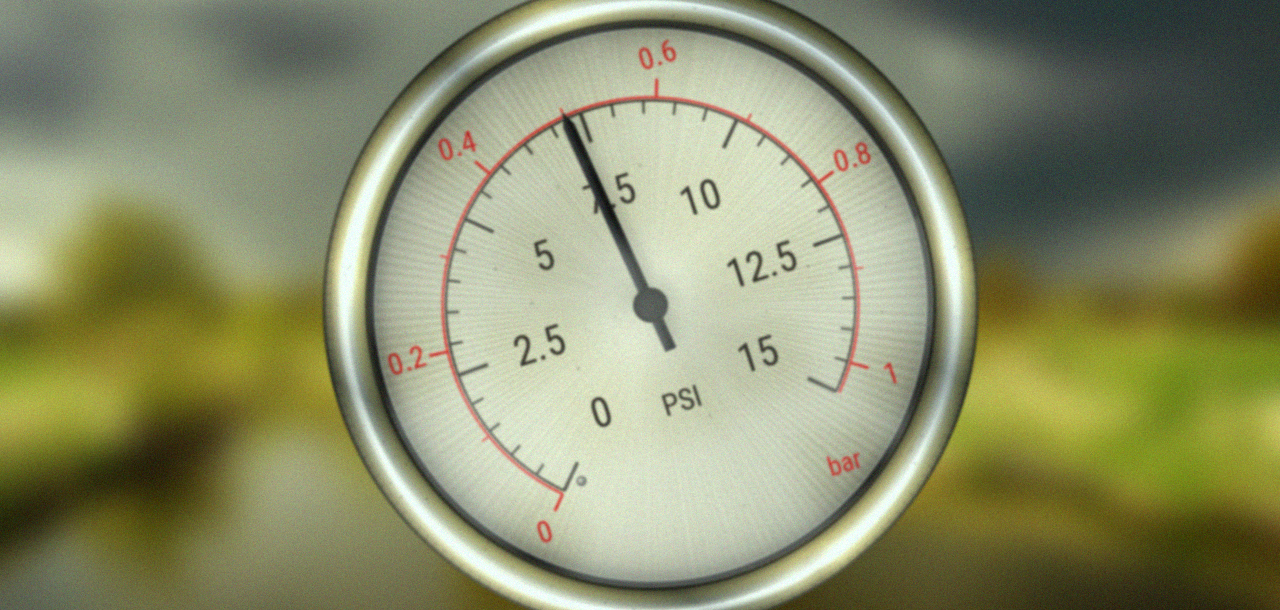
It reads **7.25** psi
